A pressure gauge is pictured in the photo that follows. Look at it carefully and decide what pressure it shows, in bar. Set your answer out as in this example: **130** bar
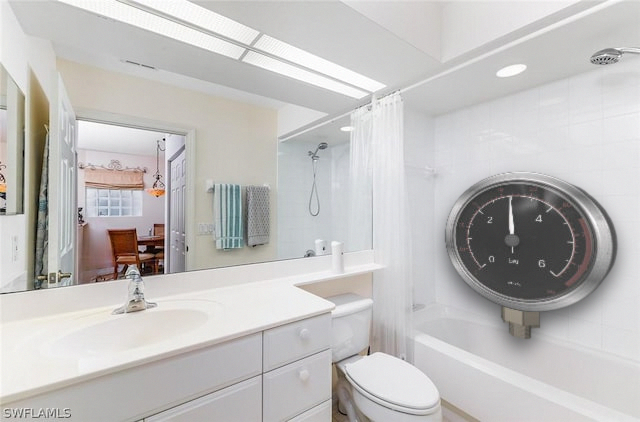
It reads **3** bar
